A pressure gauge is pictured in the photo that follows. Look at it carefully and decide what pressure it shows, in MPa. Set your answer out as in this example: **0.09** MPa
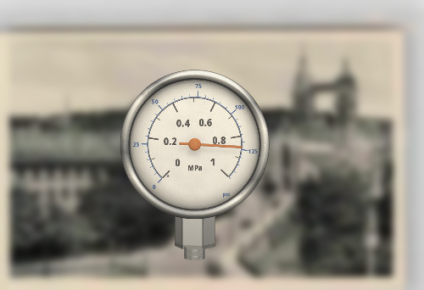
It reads **0.85** MPa
